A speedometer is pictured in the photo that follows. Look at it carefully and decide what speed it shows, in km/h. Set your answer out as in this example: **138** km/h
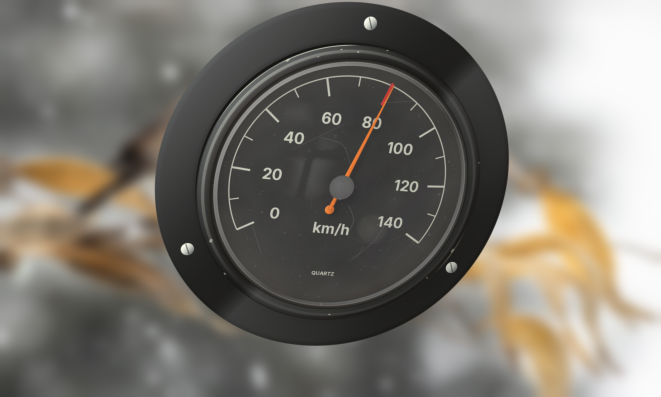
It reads **80** km/h
